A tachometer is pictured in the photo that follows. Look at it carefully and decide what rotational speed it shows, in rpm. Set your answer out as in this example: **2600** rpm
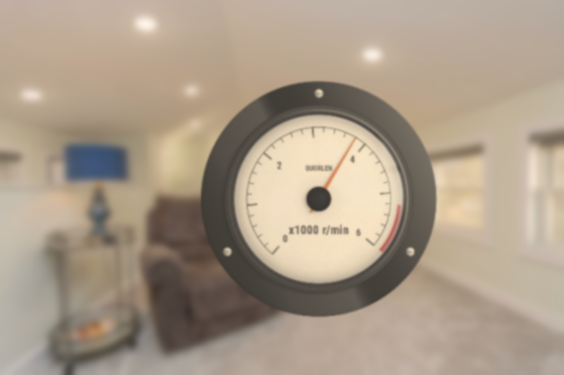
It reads **3800** rpm
